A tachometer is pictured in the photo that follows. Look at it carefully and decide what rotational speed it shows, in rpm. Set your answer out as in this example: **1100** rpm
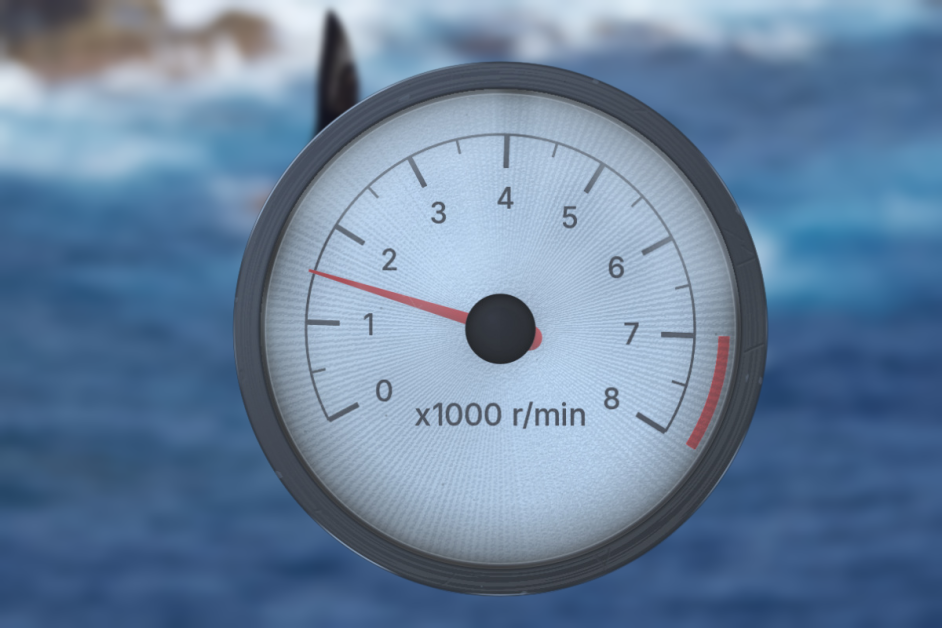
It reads **1500** rpm
